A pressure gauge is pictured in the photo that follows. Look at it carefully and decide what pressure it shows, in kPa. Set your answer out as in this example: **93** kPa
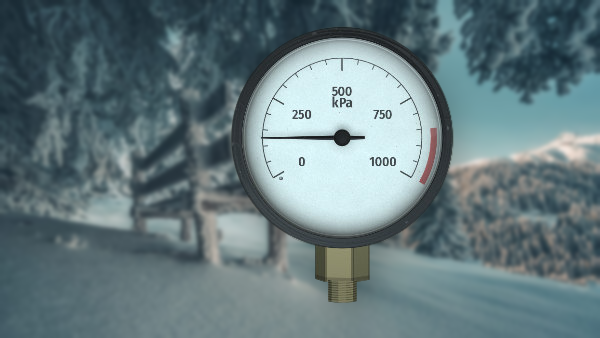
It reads **125** kPa
